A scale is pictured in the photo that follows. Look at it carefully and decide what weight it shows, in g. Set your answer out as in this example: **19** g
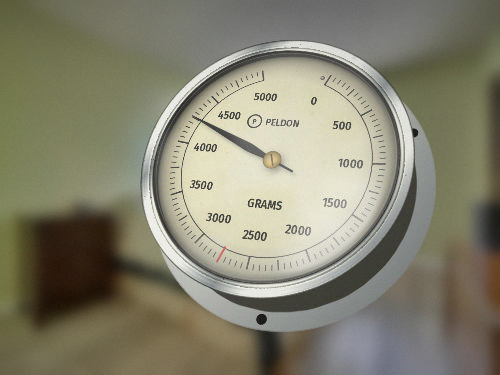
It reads **4250** g
